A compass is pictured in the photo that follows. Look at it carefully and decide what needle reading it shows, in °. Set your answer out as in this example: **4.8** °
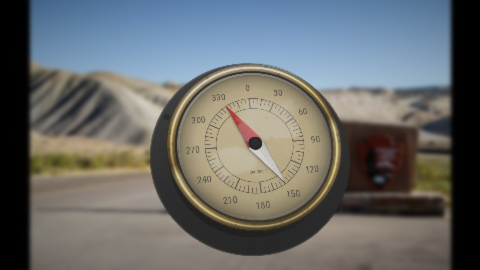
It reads **330** °
